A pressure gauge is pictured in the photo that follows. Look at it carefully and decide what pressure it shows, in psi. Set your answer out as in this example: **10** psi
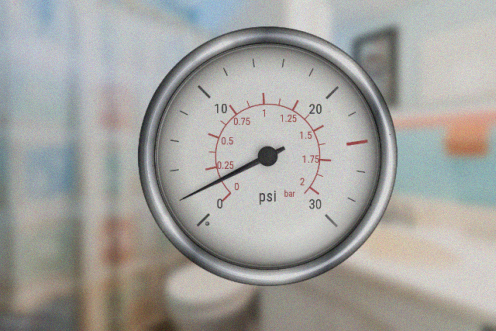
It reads **2** psi
